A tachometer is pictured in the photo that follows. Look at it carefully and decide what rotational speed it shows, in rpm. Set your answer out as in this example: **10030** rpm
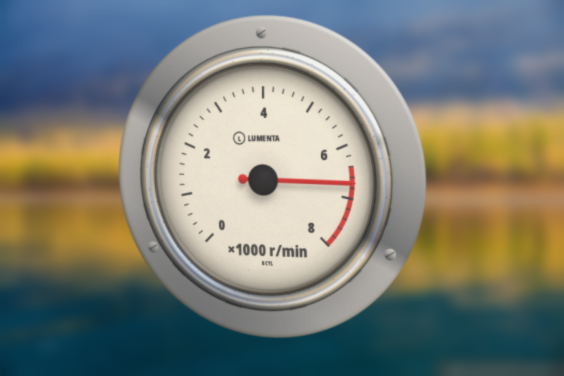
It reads **6700** rpm
